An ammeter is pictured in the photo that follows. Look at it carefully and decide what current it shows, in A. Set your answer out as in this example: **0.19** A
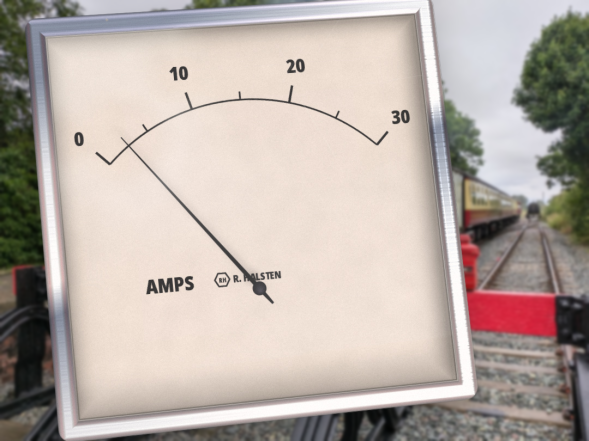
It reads **2.5** A
